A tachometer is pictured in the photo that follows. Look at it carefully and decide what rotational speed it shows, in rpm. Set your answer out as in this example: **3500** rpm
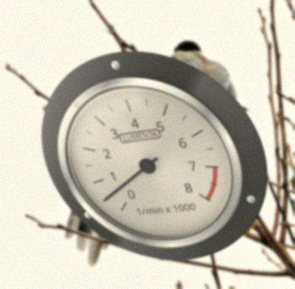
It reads **500** rpm
